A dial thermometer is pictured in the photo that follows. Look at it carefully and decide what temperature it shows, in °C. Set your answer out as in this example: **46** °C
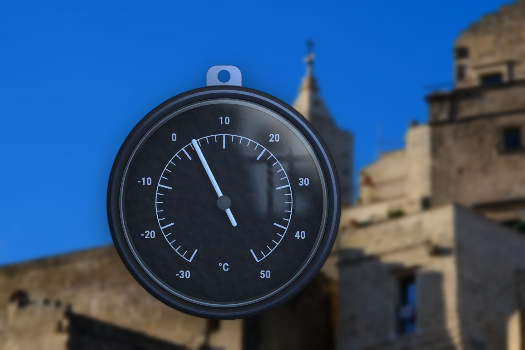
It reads **3** °C
